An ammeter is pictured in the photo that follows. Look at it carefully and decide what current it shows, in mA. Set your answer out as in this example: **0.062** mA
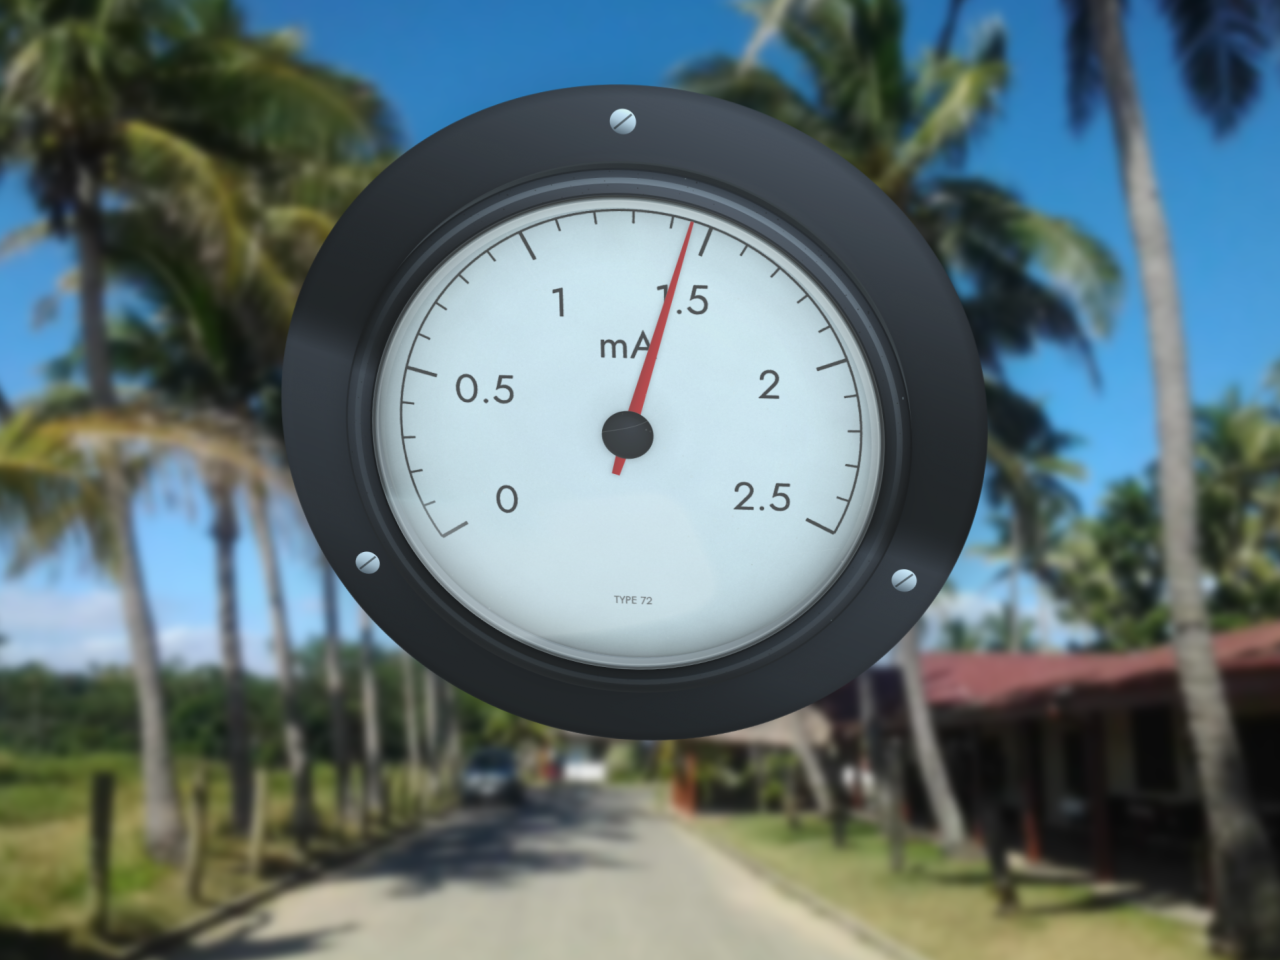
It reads **1.45** mA
